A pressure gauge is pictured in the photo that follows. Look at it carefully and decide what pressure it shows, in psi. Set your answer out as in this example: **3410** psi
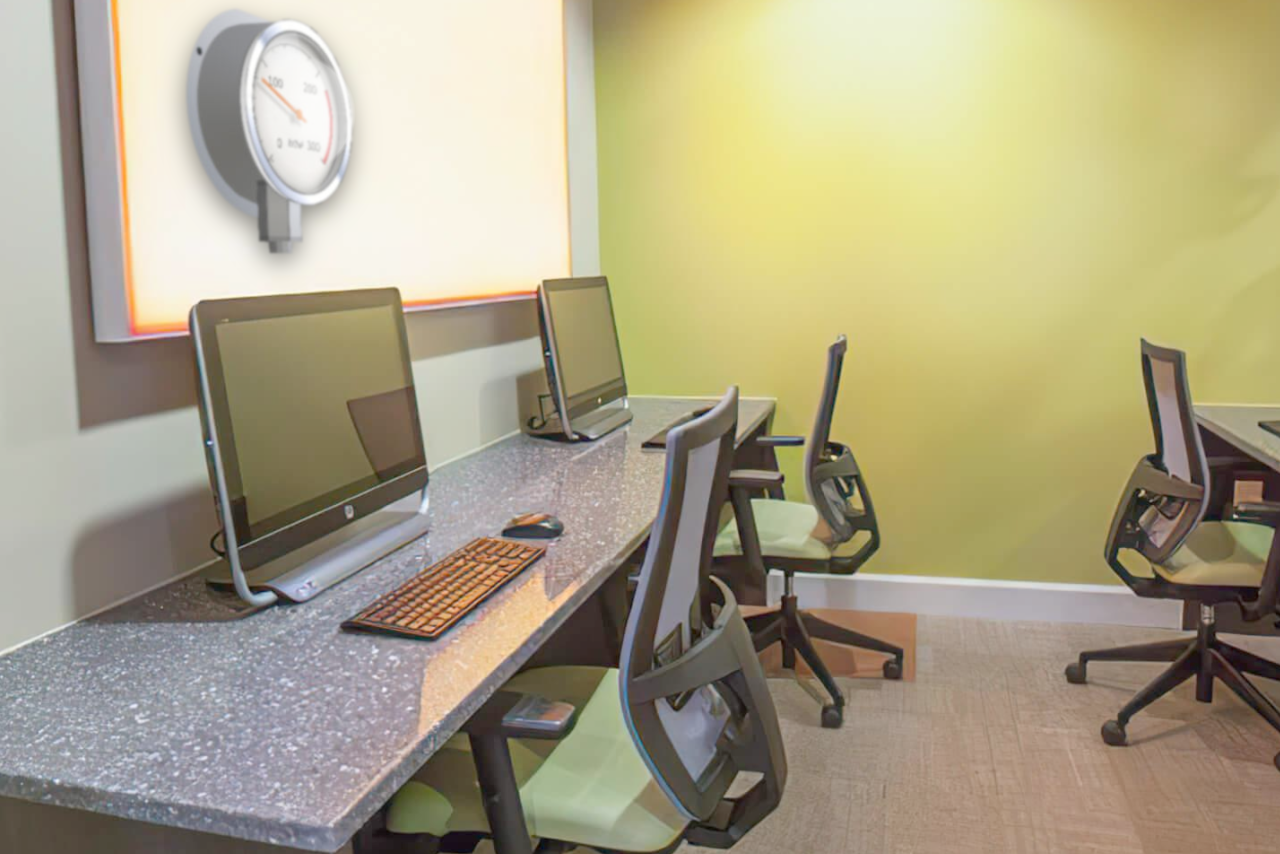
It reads **80** psi
